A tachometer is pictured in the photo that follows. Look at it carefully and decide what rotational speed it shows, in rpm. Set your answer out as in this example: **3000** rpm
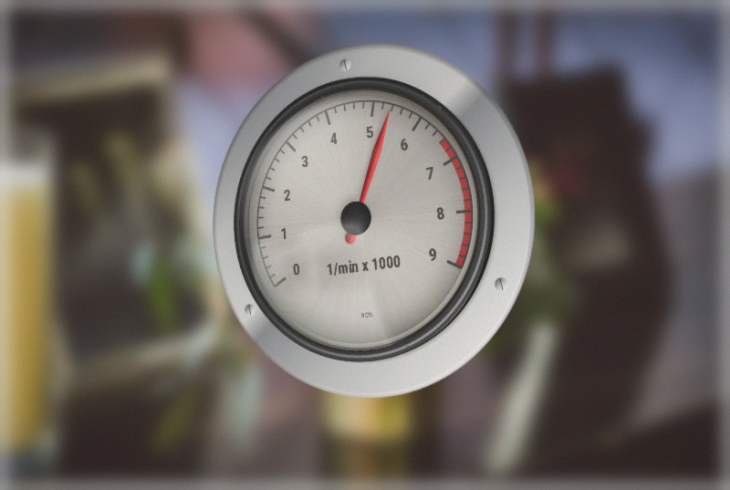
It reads **5400** rpm
